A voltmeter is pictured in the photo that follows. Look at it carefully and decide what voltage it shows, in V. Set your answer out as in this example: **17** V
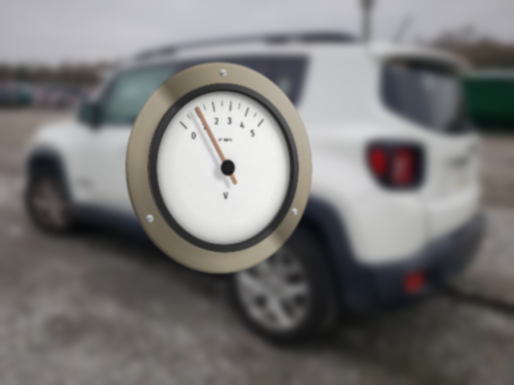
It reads **1** V
